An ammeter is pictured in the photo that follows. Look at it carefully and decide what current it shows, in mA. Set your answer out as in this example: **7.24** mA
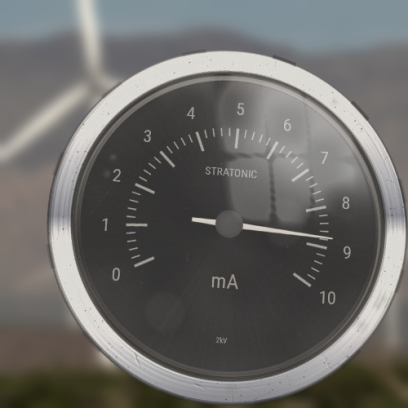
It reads **8.8** mA
